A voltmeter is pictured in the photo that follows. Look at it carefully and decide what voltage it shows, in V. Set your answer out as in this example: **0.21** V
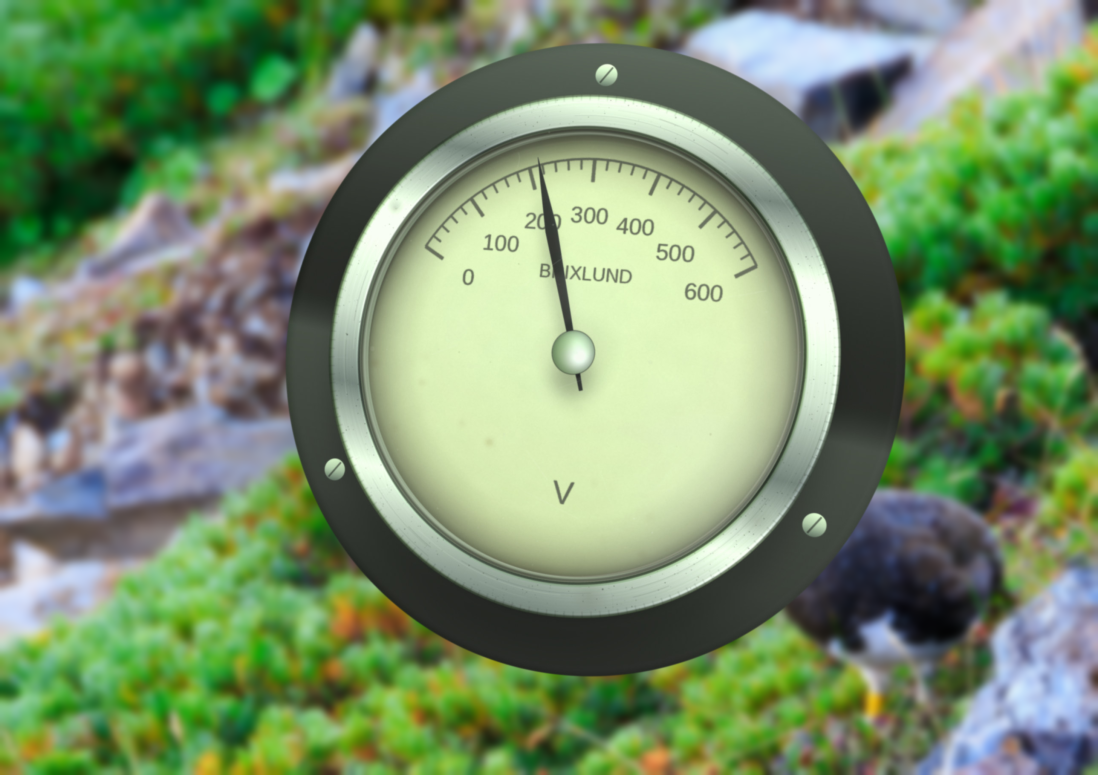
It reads **220** V
